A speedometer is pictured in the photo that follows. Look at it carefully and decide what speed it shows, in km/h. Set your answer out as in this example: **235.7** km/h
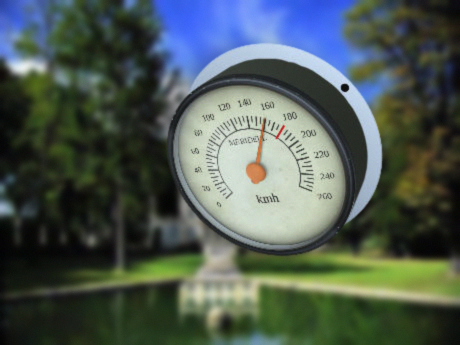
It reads **160** km/h
